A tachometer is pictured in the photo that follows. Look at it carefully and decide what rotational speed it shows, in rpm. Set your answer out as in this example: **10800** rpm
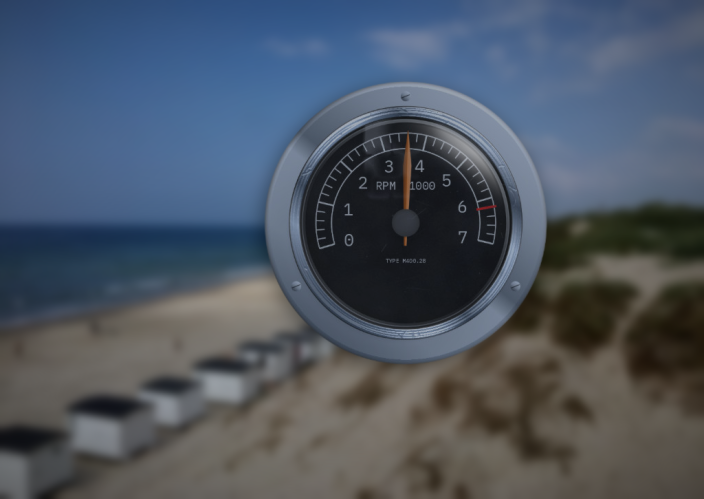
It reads **3600** rpm
